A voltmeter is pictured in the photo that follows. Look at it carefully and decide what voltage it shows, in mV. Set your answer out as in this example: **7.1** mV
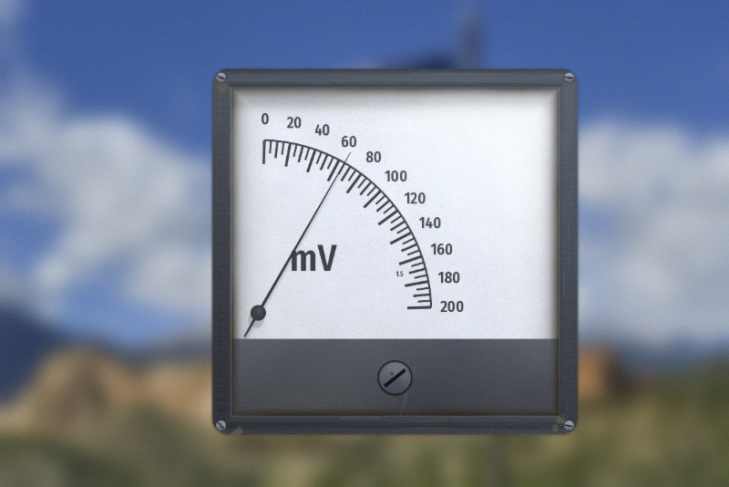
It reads **65** mV
